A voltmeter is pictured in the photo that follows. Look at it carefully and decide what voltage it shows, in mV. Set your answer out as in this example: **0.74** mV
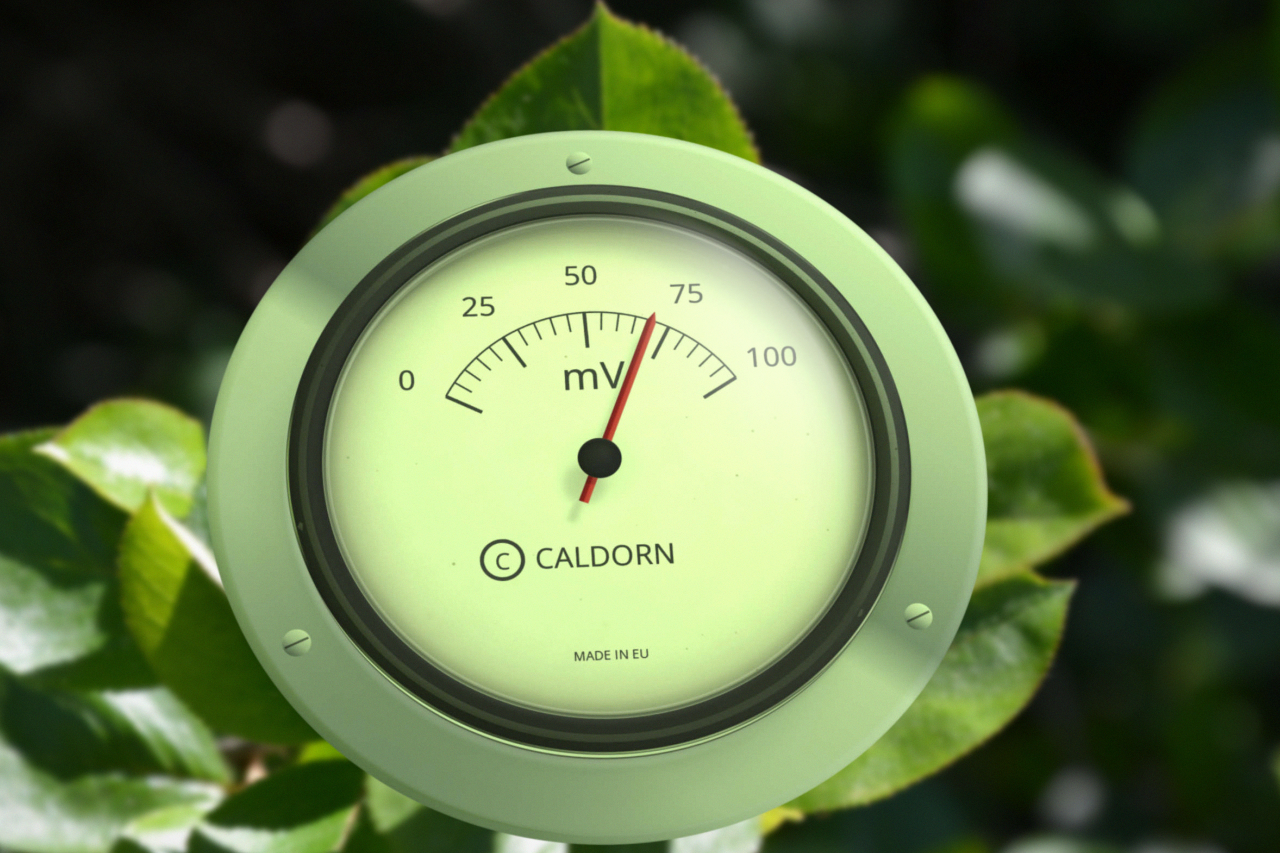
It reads **70** mV
